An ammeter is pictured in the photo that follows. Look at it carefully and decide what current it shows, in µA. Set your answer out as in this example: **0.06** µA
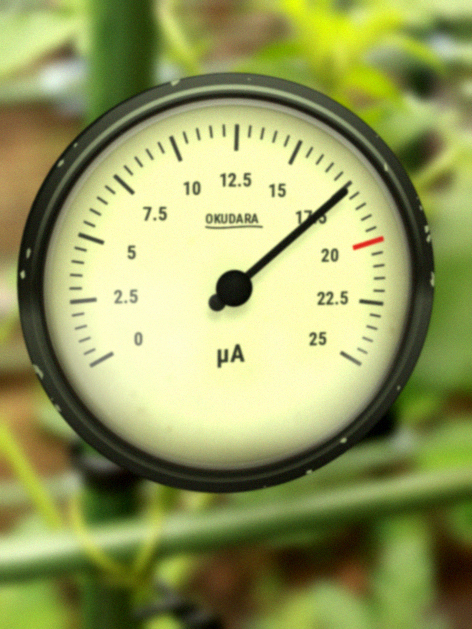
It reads **17.5** µA
